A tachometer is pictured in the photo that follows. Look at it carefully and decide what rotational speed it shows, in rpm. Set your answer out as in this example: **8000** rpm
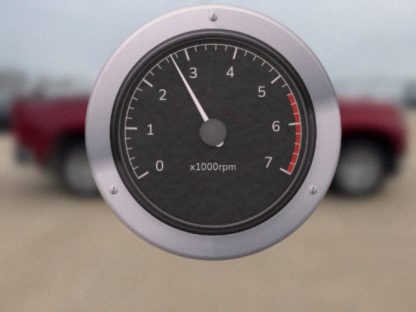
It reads **2700** rpm
